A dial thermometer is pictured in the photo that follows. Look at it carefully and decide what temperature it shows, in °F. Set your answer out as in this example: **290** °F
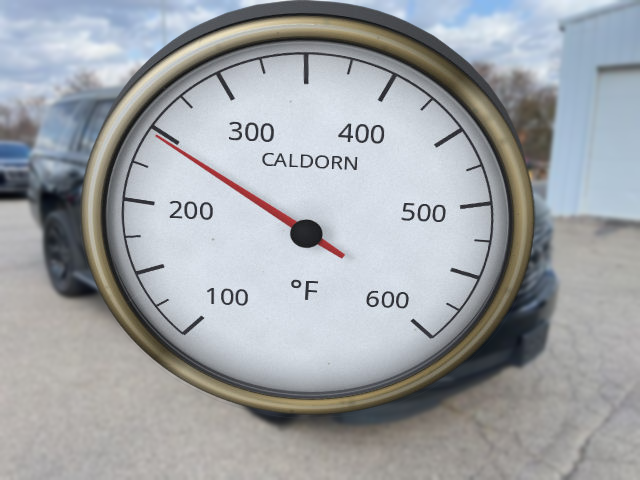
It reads **250** °F
